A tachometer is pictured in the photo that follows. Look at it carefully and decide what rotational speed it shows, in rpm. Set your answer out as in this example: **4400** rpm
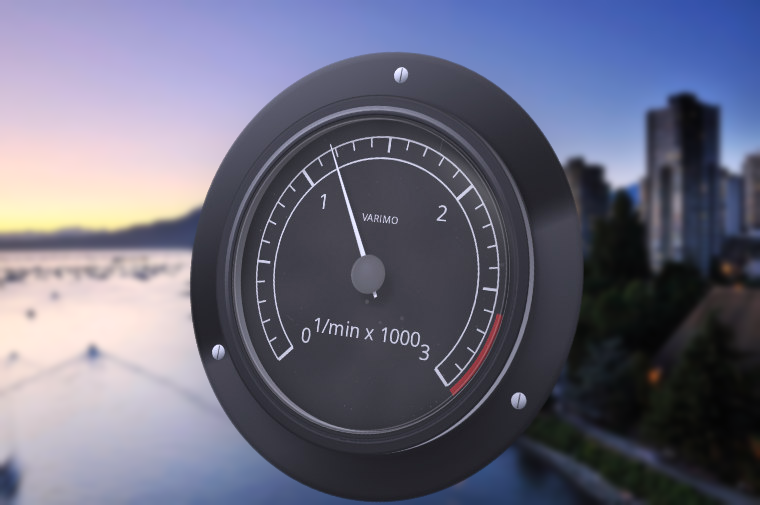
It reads **1200** rpm
